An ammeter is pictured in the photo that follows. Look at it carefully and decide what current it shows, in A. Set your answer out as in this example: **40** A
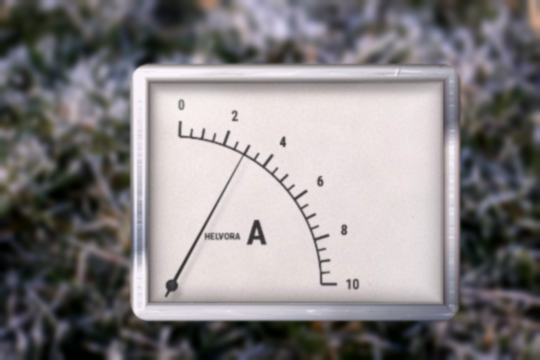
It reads **3** A
